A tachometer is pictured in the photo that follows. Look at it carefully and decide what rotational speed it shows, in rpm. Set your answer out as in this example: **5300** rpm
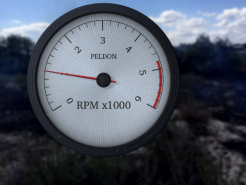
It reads **1000** rpm
